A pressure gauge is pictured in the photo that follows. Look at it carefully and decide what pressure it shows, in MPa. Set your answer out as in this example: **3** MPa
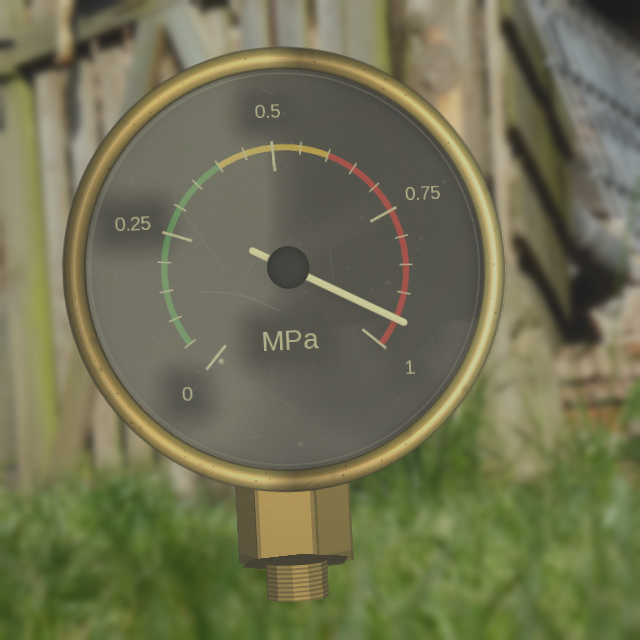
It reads **0.95** MPa
